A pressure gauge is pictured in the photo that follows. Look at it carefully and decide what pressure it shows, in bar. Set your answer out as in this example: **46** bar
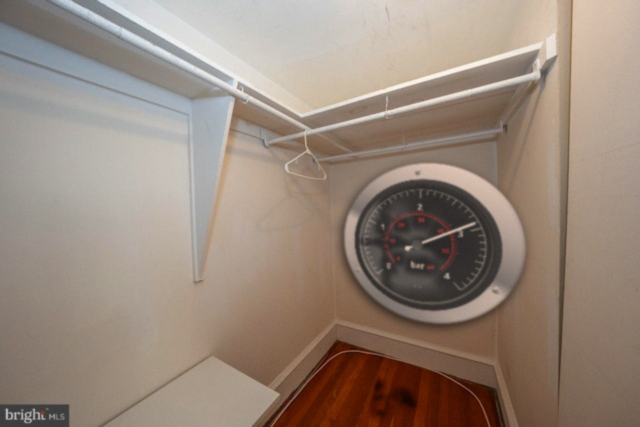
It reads **2.9** bar
